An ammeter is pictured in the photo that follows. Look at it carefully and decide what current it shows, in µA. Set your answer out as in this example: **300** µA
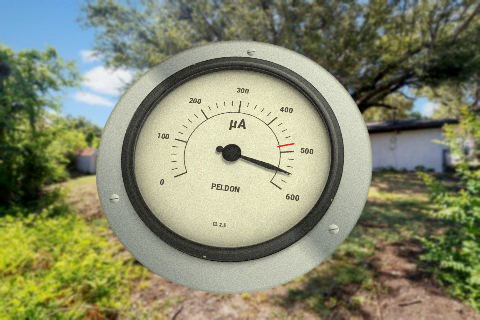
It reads **560** µA
